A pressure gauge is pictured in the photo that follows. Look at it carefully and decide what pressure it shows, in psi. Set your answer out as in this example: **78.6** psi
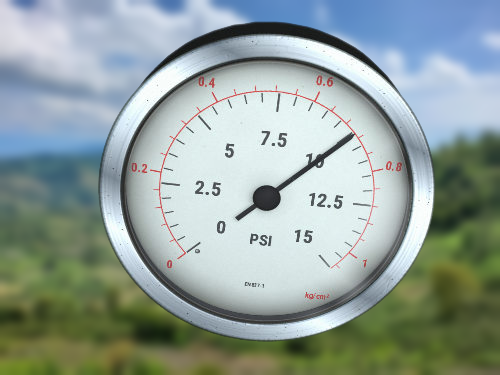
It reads **10** psi
